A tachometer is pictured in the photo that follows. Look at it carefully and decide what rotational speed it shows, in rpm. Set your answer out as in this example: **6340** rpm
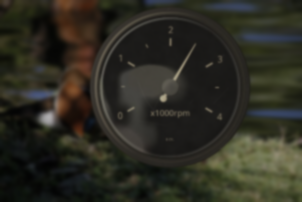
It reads **2500** rpm
